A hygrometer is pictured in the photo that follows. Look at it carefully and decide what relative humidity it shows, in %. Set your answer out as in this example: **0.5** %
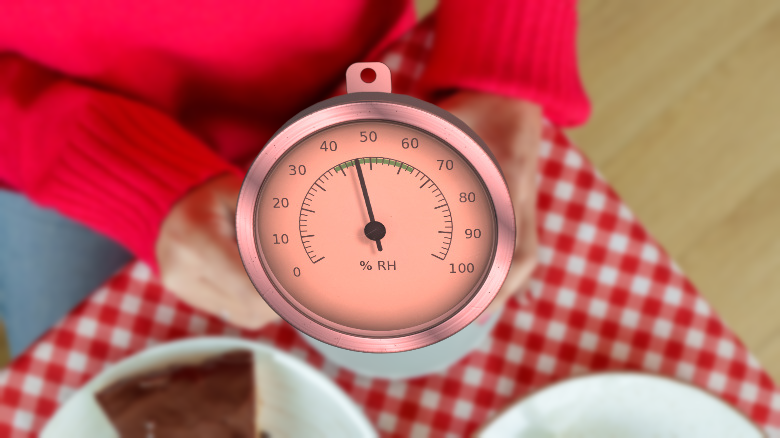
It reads **46** %
